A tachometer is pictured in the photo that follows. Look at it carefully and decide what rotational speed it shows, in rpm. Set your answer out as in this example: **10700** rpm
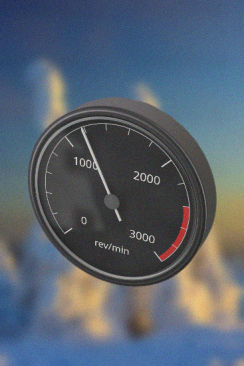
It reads **1200** rpm
